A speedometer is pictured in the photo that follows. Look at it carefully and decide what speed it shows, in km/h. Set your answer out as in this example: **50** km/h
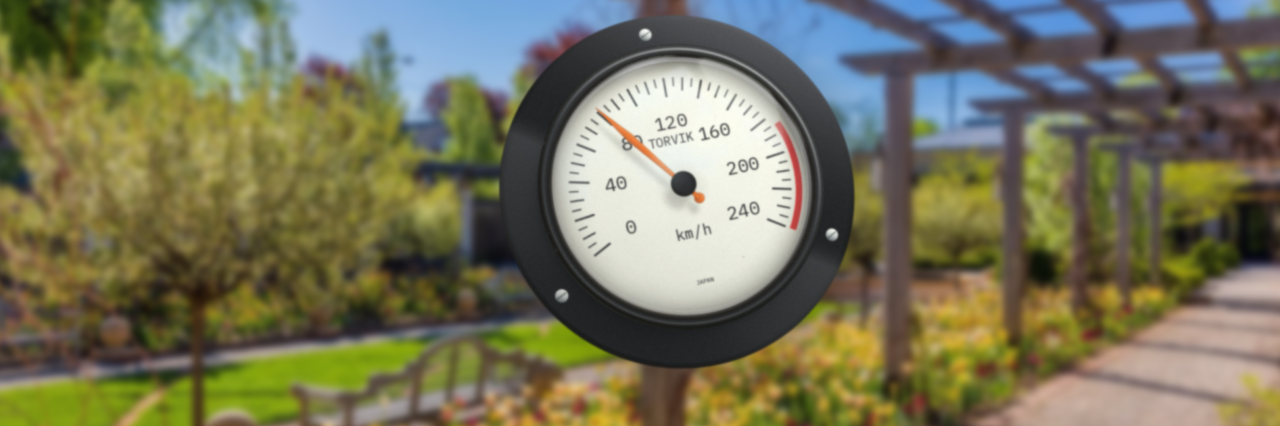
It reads **80** km/h
